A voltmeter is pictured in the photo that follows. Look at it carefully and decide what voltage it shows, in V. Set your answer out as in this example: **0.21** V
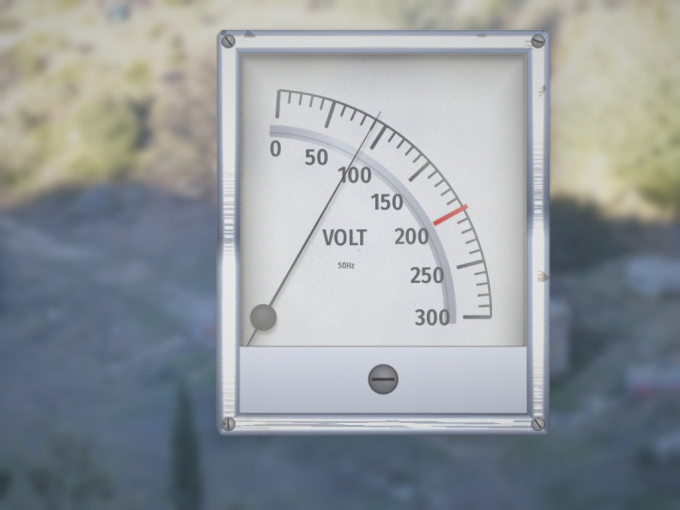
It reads **90** V
